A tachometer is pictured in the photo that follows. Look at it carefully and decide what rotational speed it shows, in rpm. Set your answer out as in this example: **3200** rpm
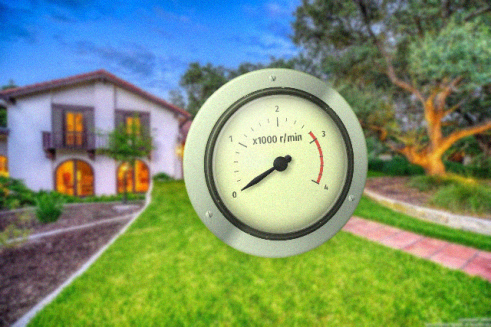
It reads **0** rpm
